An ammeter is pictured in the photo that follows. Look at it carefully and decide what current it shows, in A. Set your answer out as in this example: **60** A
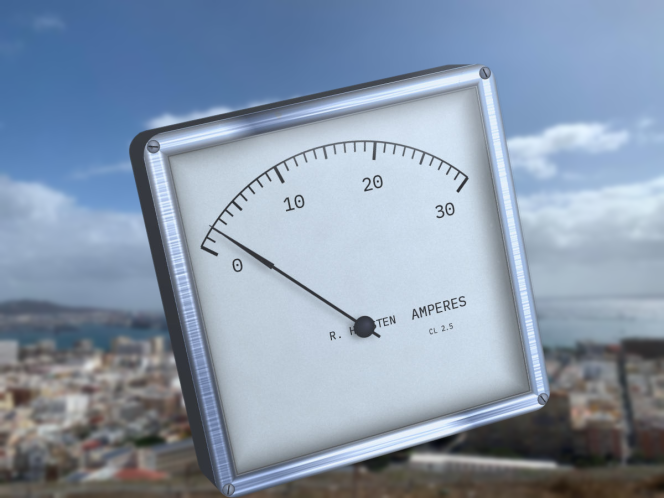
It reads **2** A
